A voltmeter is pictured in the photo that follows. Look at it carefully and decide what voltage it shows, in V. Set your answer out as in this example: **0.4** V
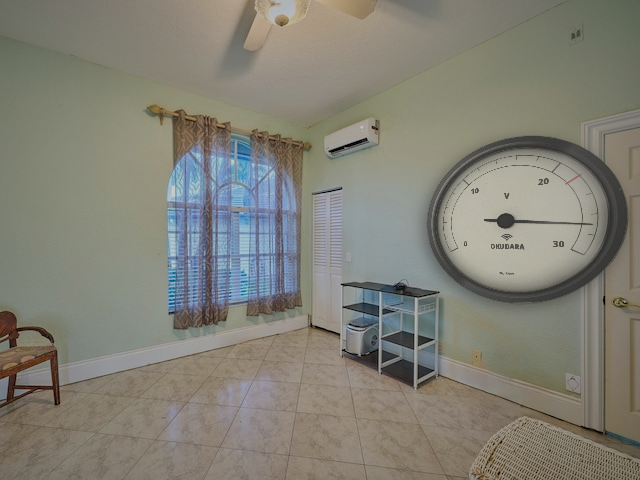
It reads **27** V
